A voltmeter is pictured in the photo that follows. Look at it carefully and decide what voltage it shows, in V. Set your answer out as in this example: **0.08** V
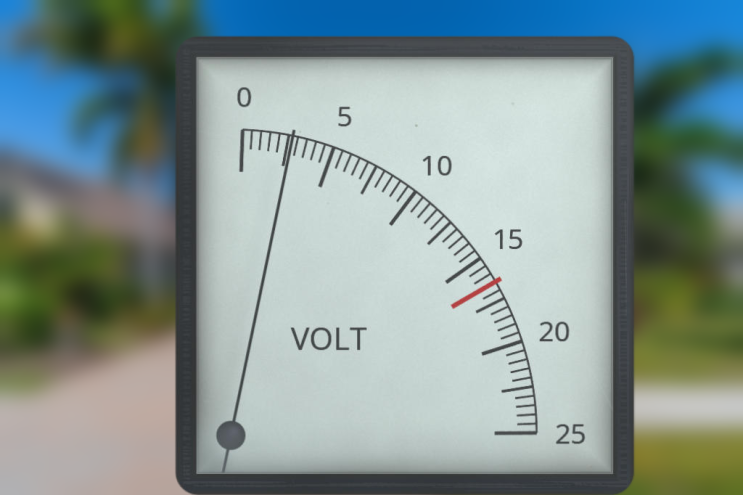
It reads **2.75** V
